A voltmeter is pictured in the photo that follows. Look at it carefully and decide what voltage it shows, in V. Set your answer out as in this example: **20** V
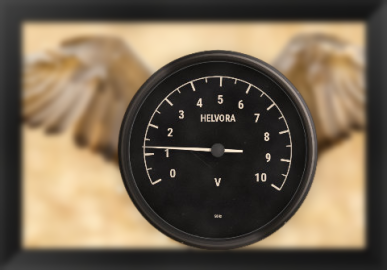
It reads **1.25** V
